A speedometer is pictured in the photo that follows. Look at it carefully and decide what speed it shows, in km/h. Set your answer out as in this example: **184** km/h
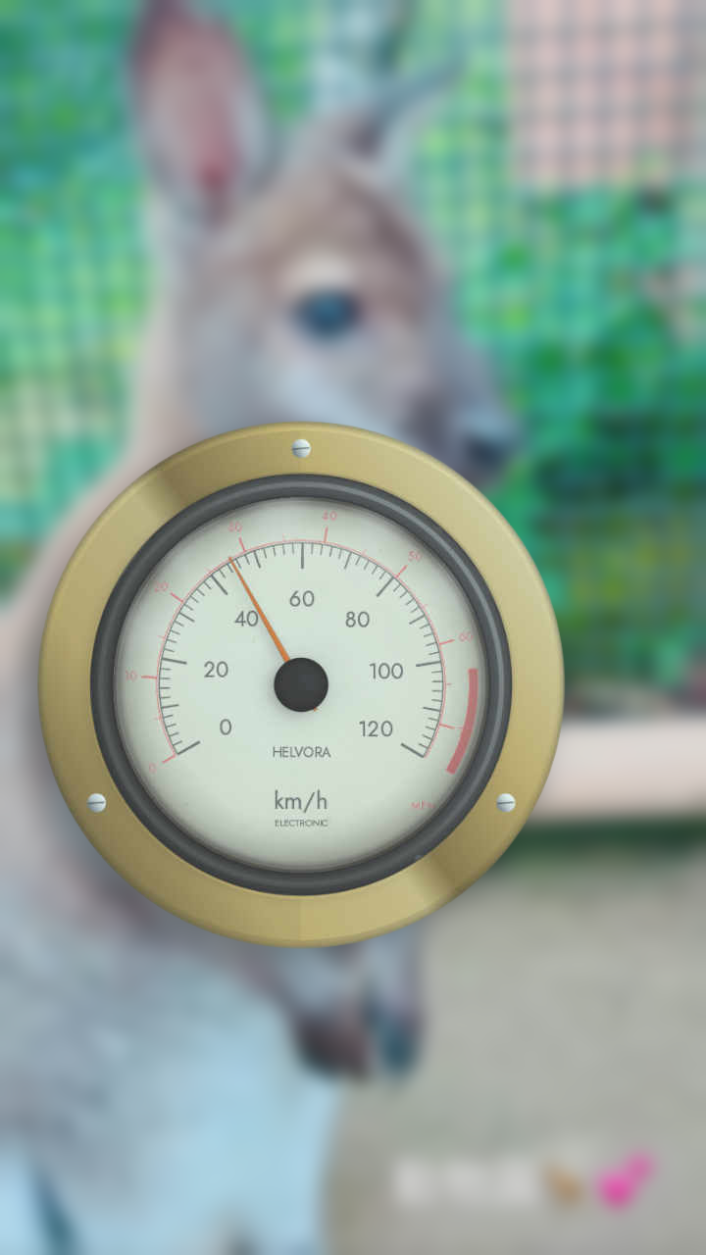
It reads **45** km/h
